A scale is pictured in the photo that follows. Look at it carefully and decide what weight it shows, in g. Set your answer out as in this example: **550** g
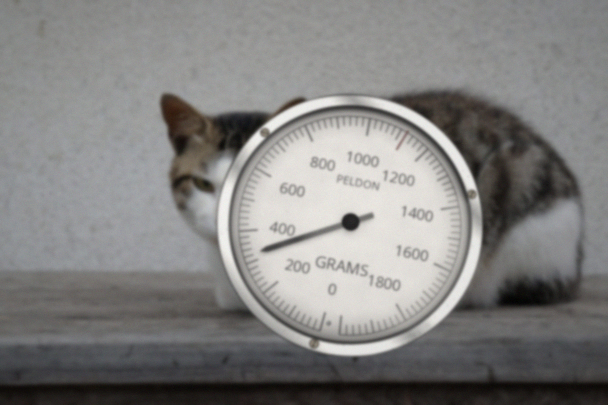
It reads **320** g
